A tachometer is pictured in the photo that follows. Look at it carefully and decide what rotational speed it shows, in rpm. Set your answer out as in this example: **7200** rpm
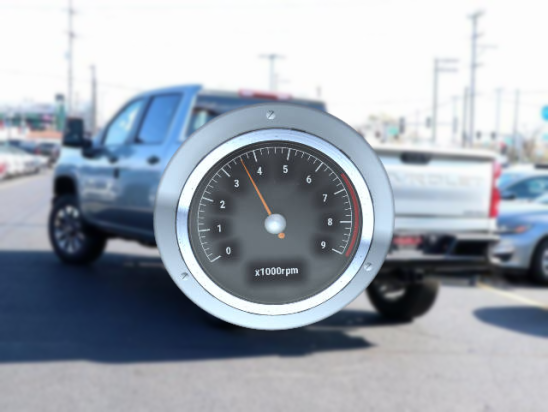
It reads **3600** rpm
